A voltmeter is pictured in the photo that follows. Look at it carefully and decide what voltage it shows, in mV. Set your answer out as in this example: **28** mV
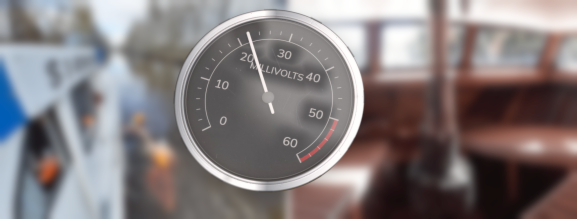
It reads **22** mV
